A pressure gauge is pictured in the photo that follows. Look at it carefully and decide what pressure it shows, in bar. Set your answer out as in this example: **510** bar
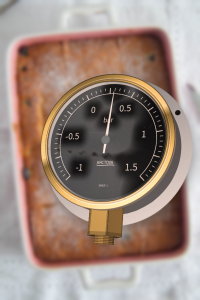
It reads **0.3** bar
